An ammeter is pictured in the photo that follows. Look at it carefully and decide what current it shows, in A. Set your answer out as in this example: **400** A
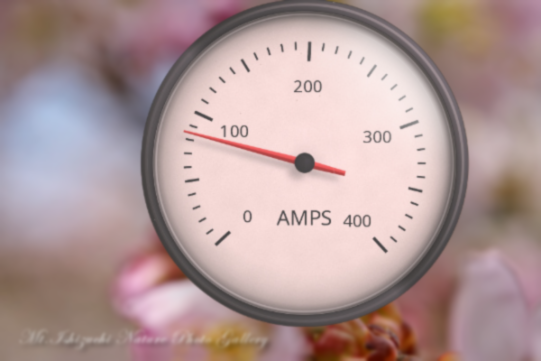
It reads **85** A
